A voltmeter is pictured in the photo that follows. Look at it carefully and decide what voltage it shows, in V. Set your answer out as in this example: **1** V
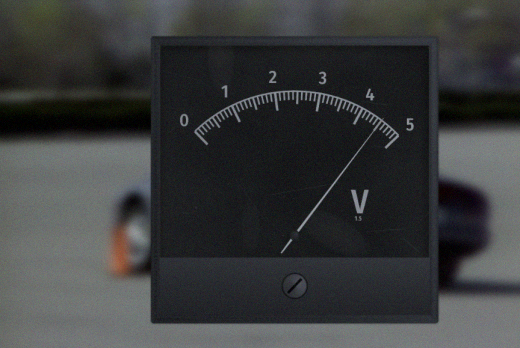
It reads **4.5** V
